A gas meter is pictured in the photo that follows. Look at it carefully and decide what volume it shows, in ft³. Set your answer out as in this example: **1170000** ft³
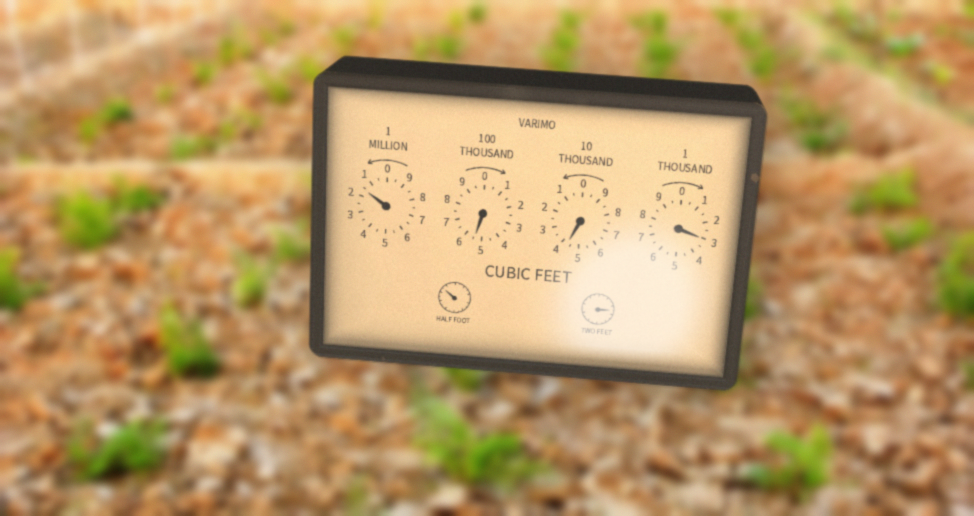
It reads **154300** ft³
